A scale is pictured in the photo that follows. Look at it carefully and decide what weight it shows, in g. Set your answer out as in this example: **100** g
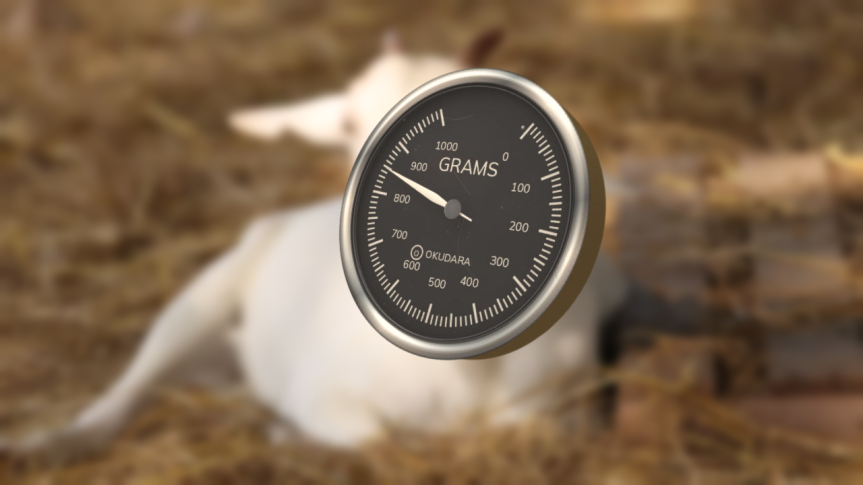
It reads **850** g
